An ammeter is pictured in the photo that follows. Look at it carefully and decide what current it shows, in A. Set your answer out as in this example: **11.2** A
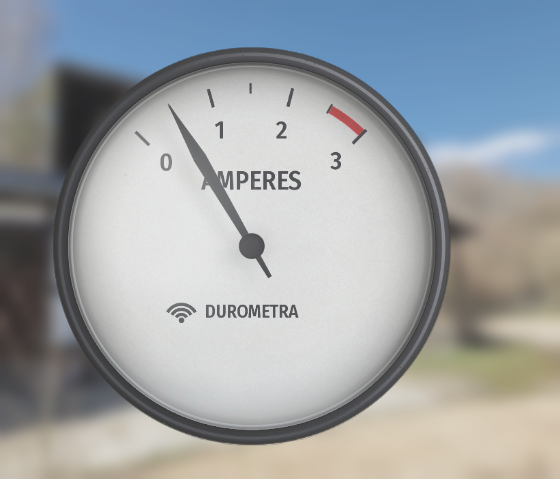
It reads **0.5** A
